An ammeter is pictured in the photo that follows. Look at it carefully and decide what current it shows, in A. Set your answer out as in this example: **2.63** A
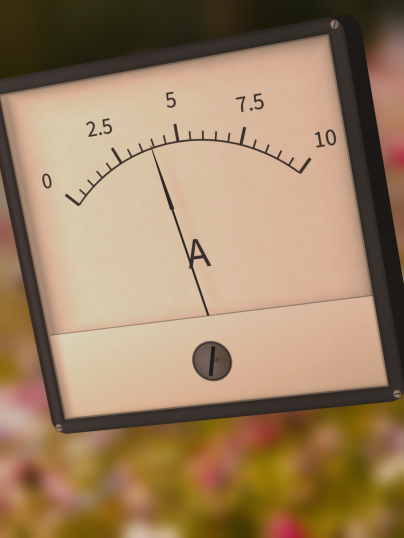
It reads **4** A
